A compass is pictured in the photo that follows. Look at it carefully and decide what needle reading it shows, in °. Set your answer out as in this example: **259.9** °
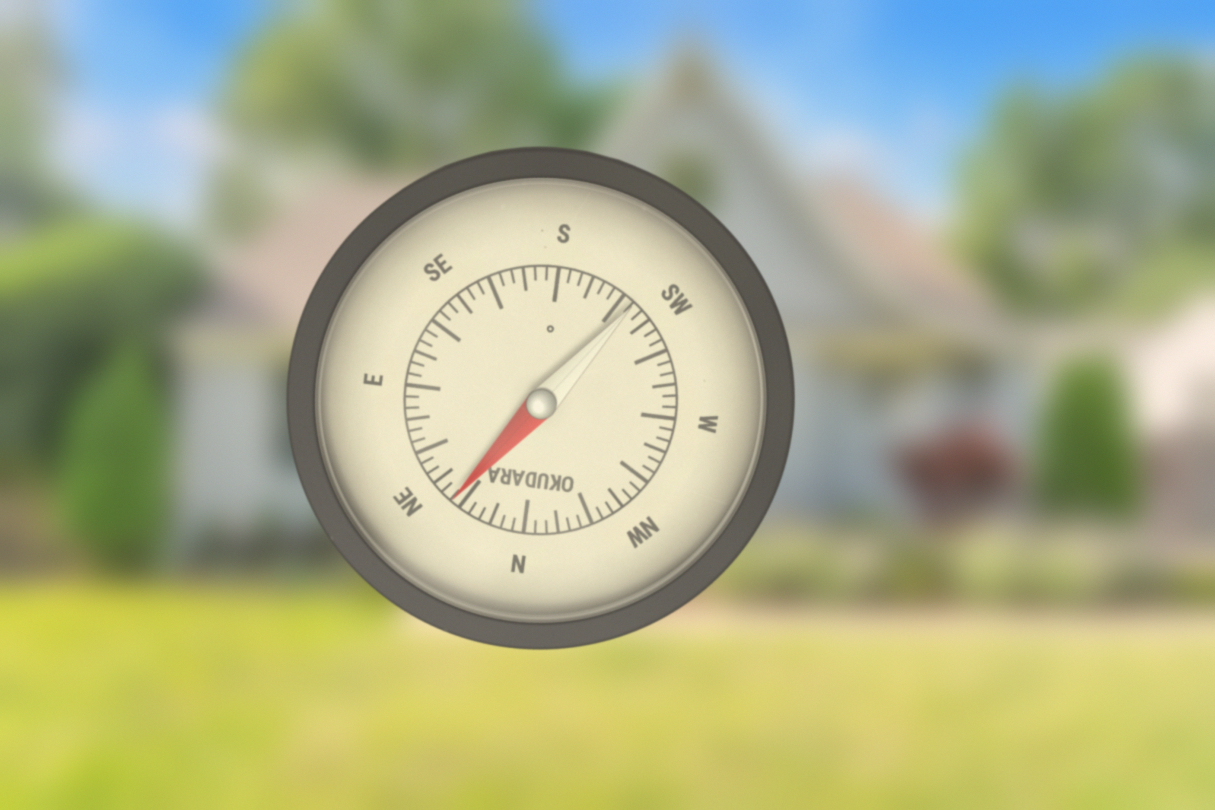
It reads **35** °
